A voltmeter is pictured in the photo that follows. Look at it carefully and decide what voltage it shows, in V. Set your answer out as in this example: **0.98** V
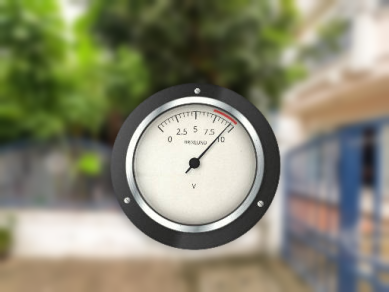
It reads **9.5** V
